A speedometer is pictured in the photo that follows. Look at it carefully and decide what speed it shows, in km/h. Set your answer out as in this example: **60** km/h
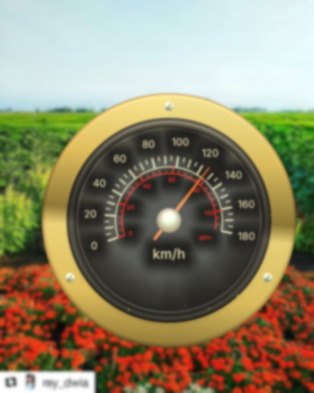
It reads **125** km/h
